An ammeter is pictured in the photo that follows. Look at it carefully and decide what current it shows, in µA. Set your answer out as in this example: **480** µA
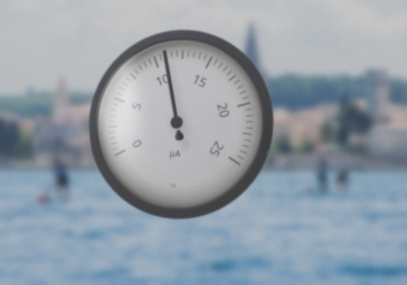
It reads **11** µA
